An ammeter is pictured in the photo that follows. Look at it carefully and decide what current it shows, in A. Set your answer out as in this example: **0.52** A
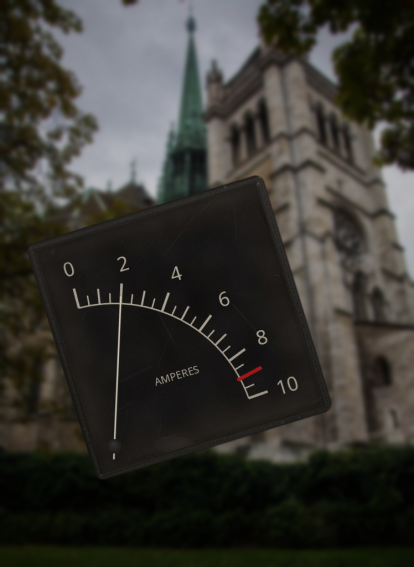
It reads **2** A
